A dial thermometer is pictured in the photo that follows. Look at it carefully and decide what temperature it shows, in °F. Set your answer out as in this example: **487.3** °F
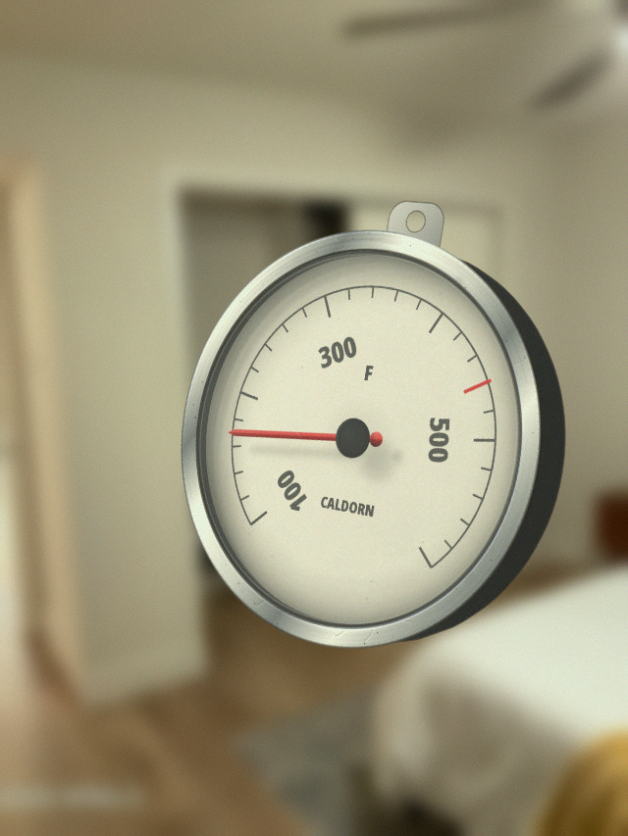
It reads **170** °F
